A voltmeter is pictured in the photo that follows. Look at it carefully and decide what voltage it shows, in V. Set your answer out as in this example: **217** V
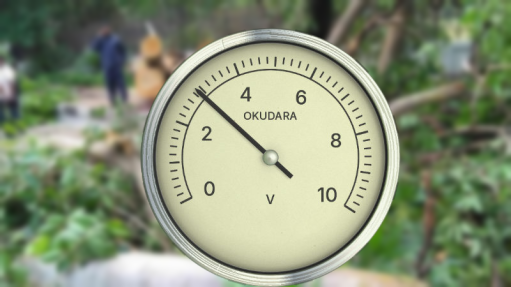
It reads **2.9** V
